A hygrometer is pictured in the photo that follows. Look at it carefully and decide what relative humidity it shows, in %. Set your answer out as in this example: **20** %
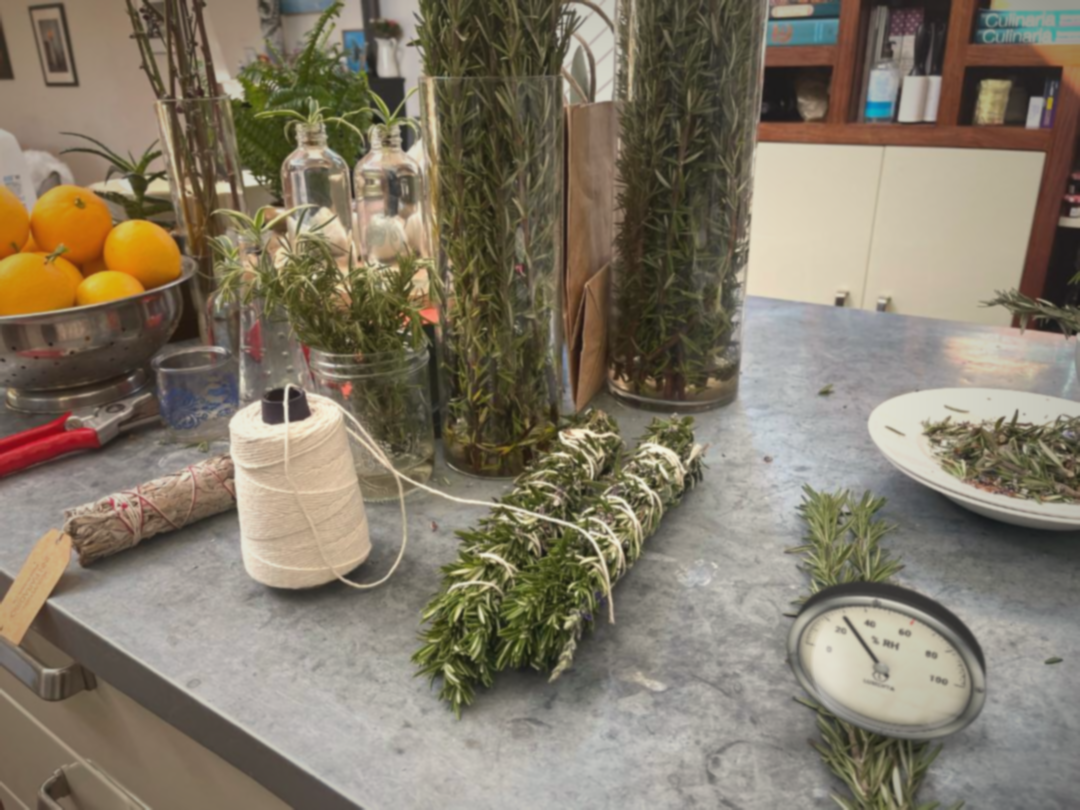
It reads **30** %
